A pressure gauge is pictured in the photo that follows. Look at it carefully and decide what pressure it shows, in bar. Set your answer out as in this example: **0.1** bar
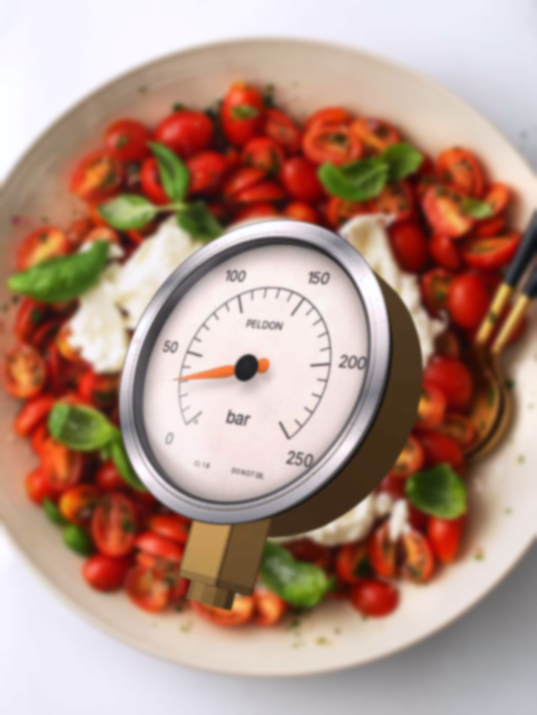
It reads **30** bar
